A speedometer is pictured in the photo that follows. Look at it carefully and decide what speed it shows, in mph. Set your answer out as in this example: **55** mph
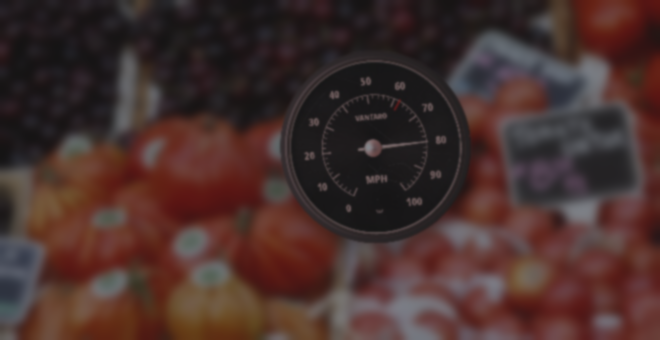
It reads **80** mph
